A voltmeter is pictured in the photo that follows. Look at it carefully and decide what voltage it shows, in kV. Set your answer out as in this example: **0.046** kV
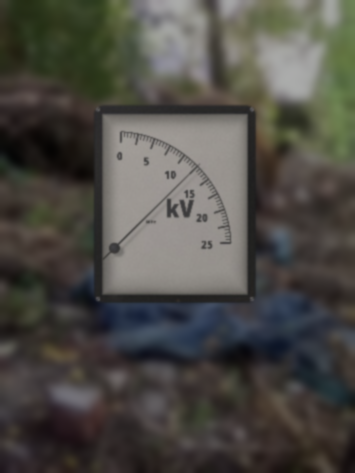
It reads **12.5** kV
